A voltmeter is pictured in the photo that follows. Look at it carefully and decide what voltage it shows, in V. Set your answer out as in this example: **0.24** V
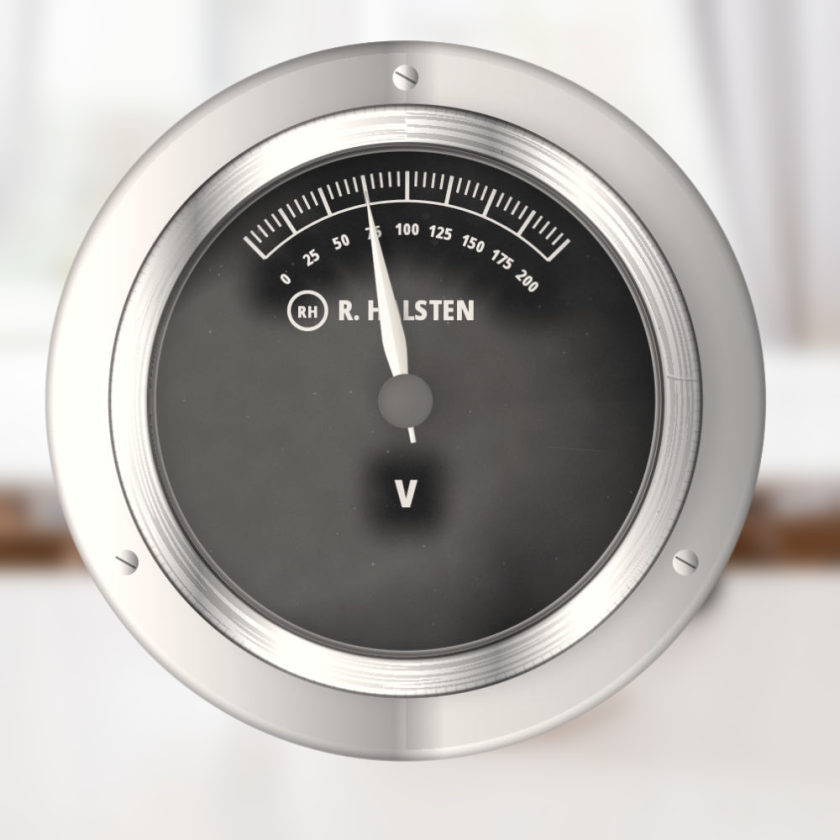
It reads **75** V
